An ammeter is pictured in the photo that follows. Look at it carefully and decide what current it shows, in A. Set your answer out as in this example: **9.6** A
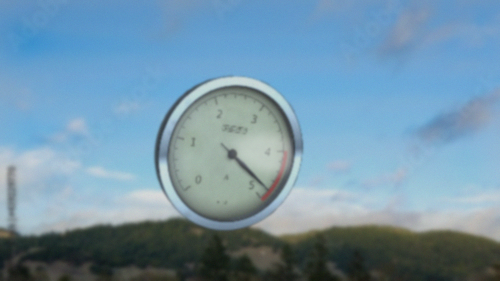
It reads **4.8** A
